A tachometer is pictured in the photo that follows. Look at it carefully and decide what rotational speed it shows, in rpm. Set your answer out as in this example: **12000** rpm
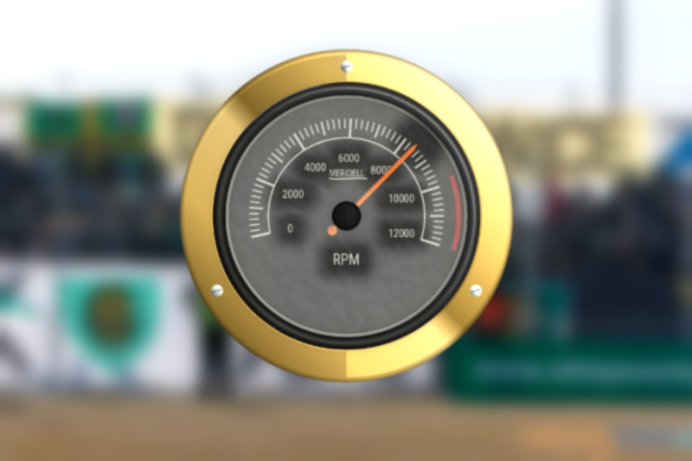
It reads **8400** rpm
